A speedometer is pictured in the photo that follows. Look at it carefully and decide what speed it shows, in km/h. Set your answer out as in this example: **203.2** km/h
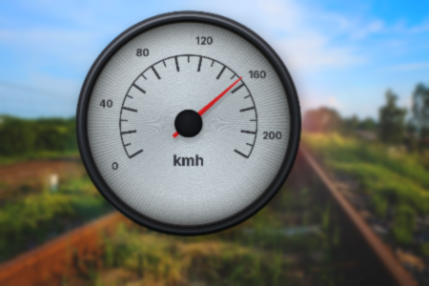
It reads **155** km/h
